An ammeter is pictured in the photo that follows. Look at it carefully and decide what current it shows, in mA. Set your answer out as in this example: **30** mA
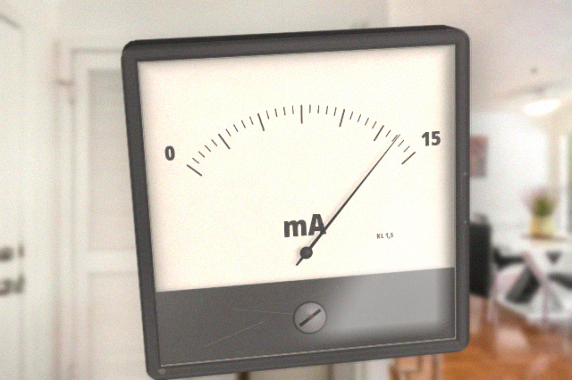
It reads **13.5** mA
